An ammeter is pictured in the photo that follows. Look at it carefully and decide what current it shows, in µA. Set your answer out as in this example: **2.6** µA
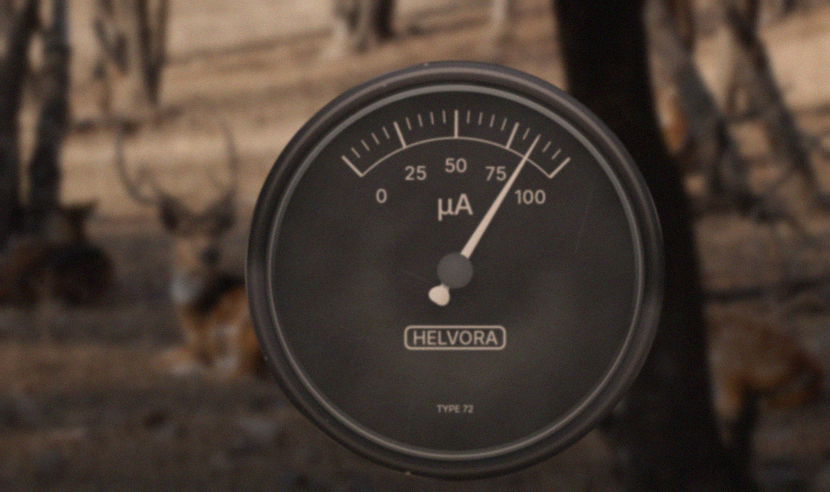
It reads **85** µA
